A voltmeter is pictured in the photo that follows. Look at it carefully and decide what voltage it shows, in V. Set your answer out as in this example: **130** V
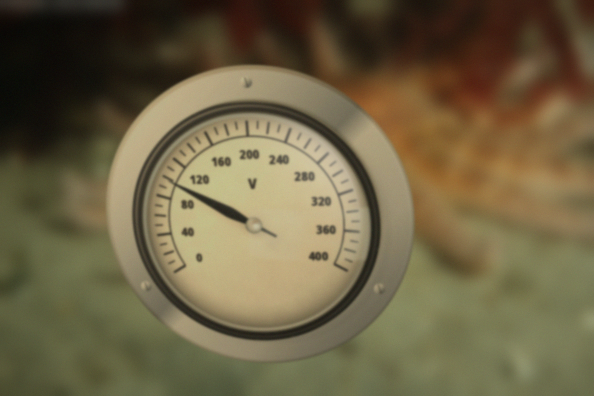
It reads **100** V
